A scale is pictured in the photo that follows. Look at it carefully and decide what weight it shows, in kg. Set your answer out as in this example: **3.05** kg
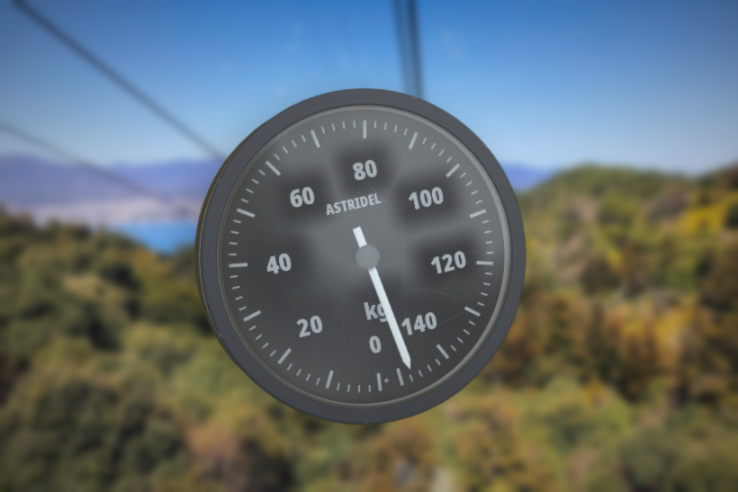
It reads **148** kg
